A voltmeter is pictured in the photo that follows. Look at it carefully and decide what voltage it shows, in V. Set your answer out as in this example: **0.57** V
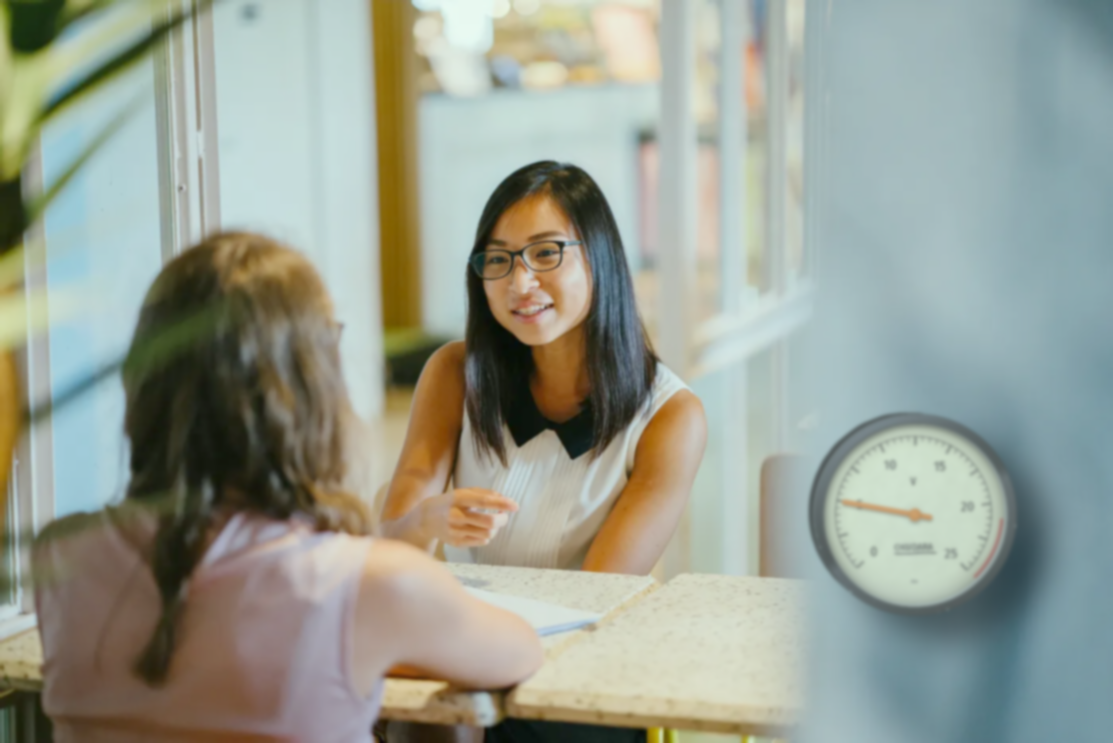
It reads **5** V
